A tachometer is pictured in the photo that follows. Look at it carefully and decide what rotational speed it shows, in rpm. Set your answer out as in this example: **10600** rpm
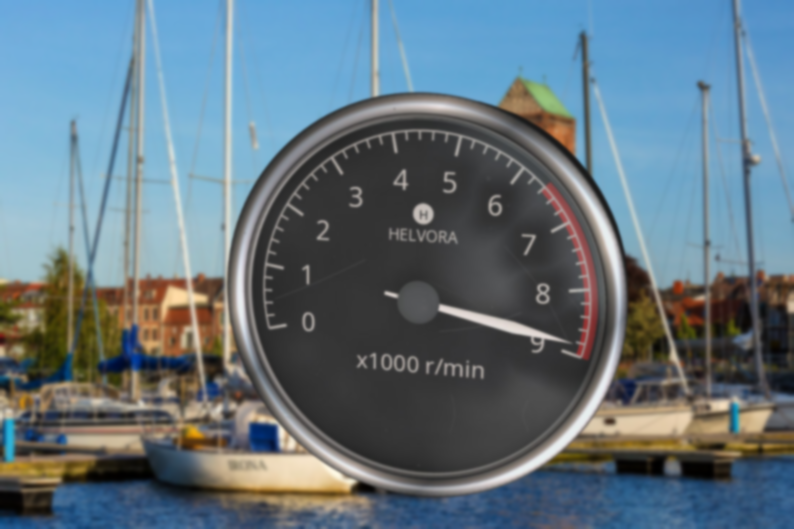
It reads **8800** rpm
